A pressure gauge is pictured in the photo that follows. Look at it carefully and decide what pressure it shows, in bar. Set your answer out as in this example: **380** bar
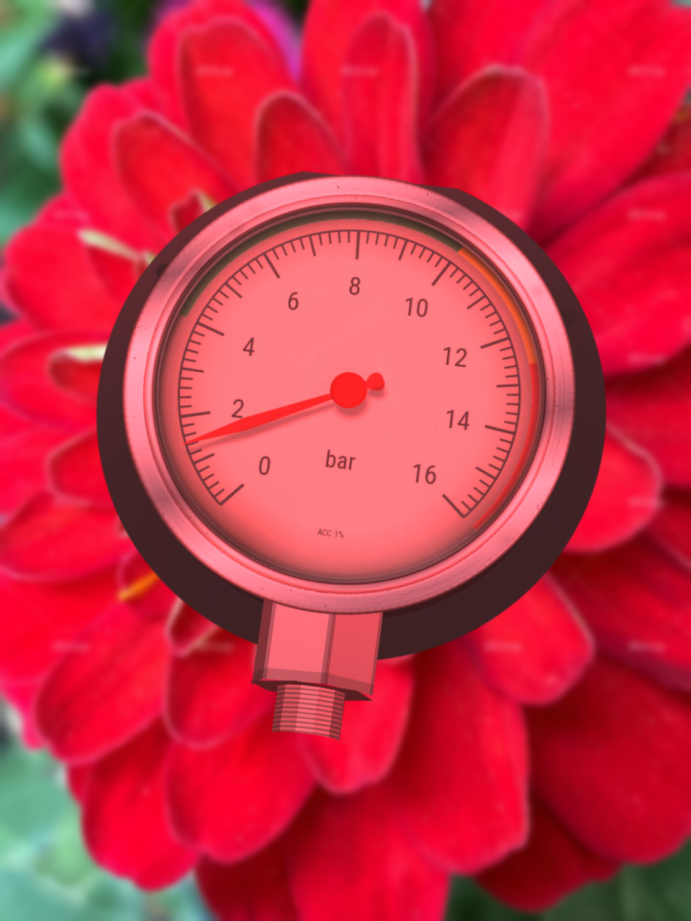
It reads **1.4** bar
